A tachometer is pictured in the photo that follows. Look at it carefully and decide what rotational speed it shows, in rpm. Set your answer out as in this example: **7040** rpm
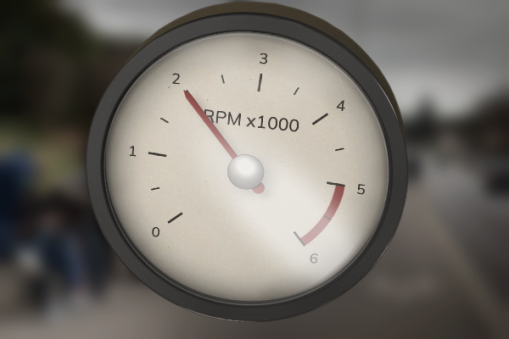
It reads **2000** rpm
